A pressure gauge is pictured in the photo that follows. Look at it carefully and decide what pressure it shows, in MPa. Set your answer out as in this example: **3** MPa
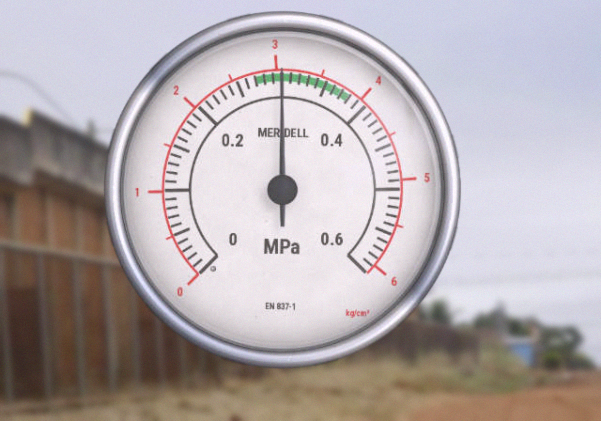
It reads **0.3** MPa
